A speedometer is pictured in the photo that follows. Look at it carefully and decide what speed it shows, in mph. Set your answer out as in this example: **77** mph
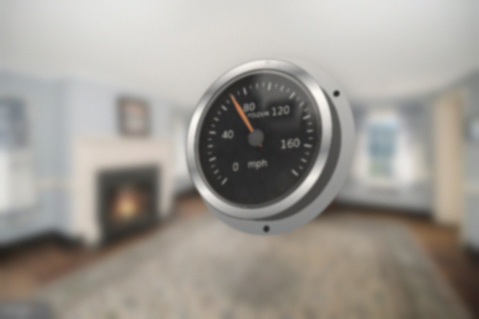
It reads **70** mph
